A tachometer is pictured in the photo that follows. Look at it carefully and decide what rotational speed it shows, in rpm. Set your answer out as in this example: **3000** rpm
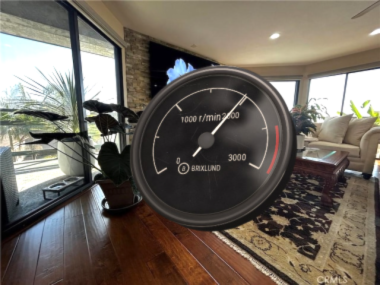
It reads **2000** rpm
